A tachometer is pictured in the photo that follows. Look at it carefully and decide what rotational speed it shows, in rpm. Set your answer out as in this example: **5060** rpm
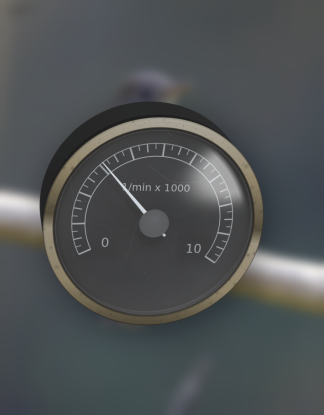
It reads **3125** rpm
